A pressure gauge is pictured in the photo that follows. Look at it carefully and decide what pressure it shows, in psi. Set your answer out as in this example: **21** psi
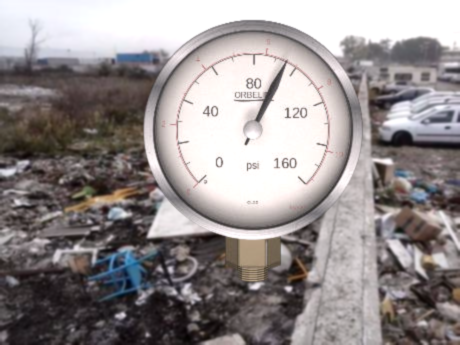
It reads **95** psi
